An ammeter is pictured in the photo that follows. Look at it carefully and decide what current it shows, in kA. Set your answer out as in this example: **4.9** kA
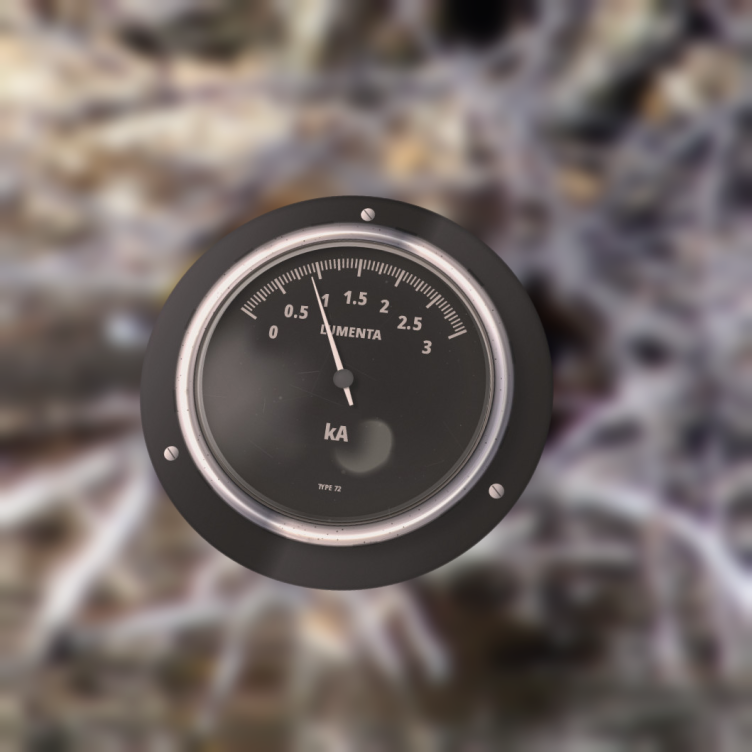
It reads **0.9** kA
